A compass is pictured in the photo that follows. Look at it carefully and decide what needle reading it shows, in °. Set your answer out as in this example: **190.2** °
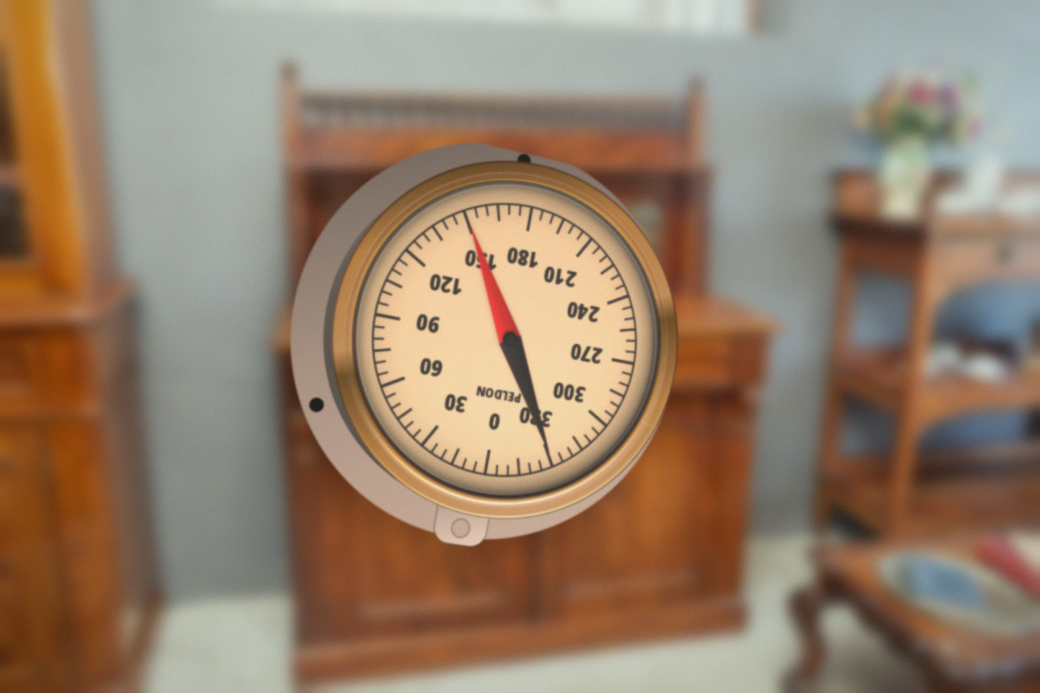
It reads **150** °
